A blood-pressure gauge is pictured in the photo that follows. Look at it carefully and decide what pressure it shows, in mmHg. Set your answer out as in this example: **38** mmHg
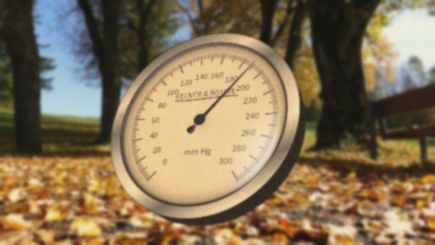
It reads **190** mmHg
